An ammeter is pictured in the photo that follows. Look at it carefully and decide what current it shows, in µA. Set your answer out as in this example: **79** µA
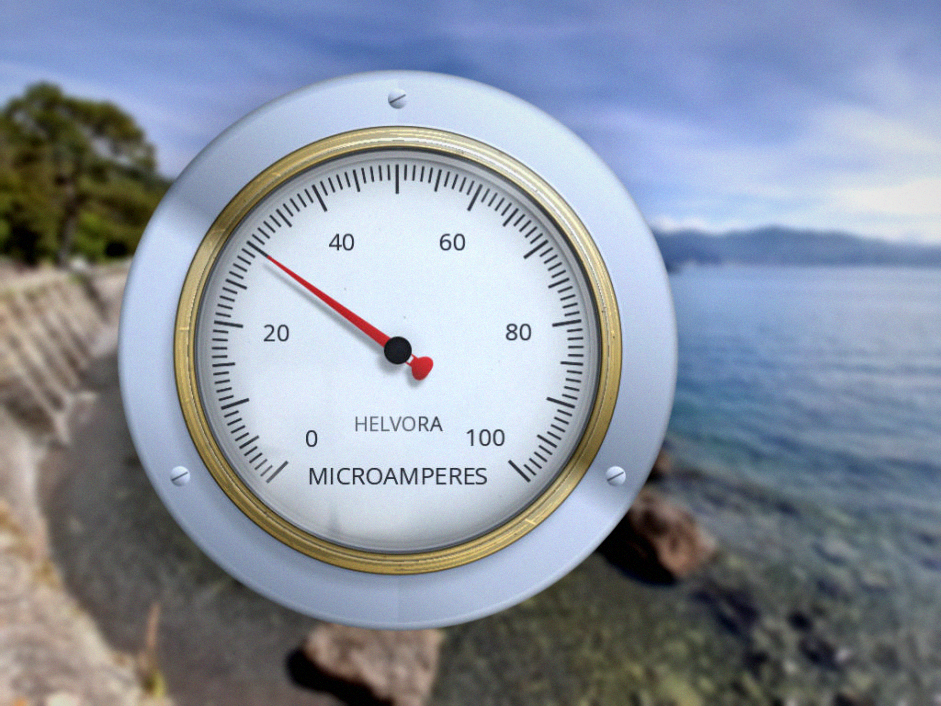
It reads **30** µA
